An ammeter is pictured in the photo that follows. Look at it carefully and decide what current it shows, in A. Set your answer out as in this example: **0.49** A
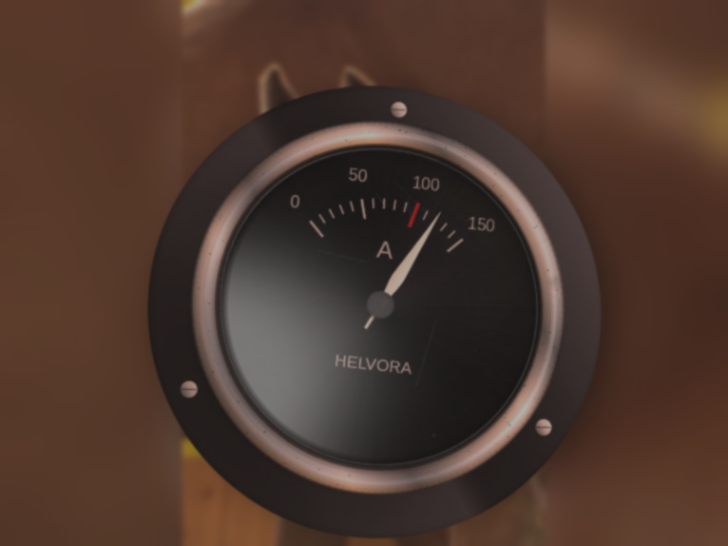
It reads **120** A
